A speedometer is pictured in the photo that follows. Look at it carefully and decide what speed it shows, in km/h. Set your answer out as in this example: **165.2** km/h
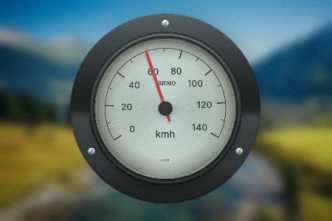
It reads **60** km/h
